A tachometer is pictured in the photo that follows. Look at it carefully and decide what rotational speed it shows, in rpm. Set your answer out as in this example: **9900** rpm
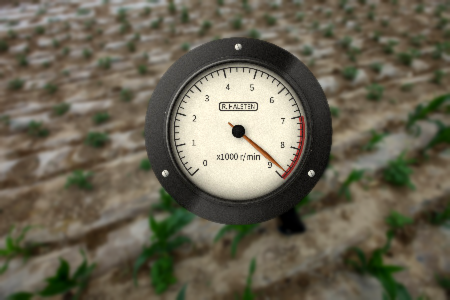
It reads **8800** rpm
